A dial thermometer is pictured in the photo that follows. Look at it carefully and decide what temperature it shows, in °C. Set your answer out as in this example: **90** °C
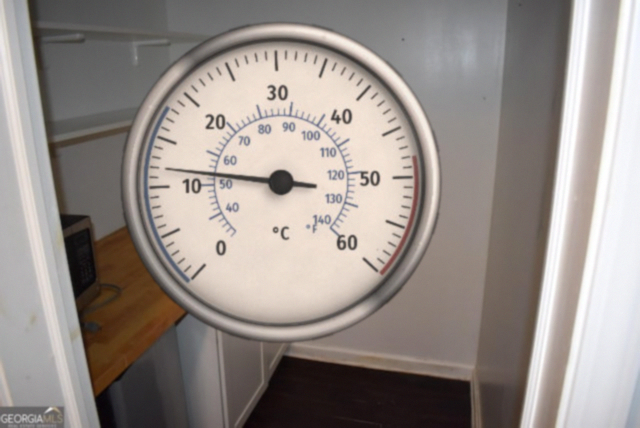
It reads **12** °C
